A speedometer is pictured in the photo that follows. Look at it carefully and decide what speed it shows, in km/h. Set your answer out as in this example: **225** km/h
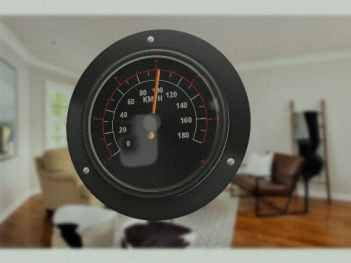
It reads **100** km/h
